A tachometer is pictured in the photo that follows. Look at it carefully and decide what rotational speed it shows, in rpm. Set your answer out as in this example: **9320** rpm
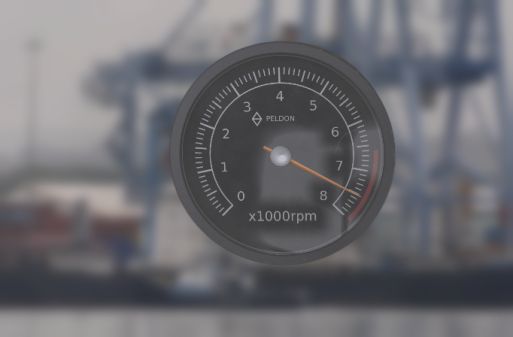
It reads **7500** rpm
